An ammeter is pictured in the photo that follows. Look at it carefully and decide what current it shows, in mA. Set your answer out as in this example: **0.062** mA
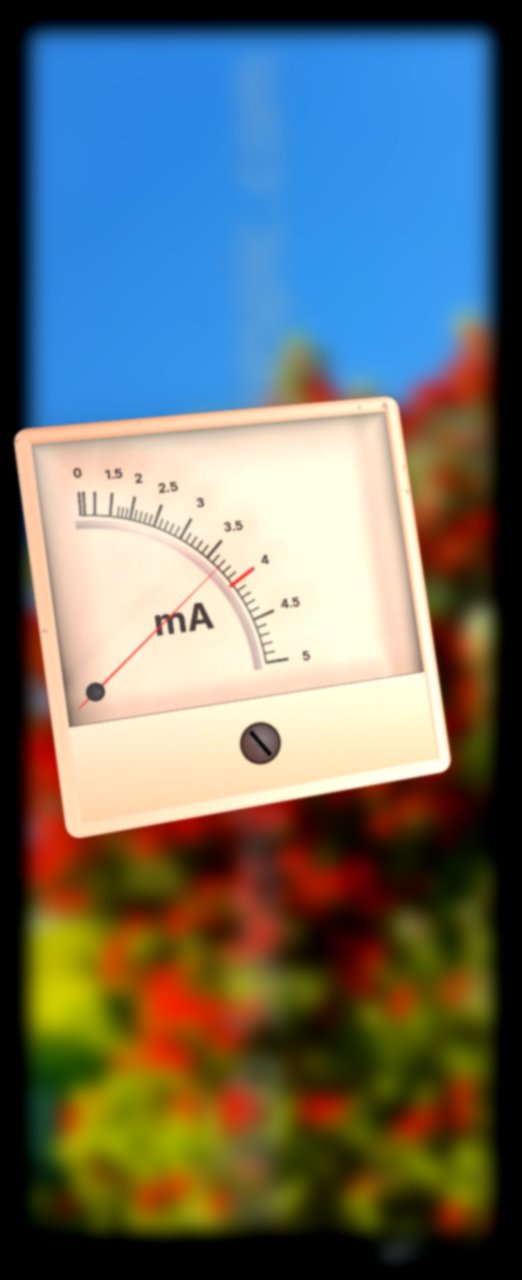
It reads **3.7** mA
